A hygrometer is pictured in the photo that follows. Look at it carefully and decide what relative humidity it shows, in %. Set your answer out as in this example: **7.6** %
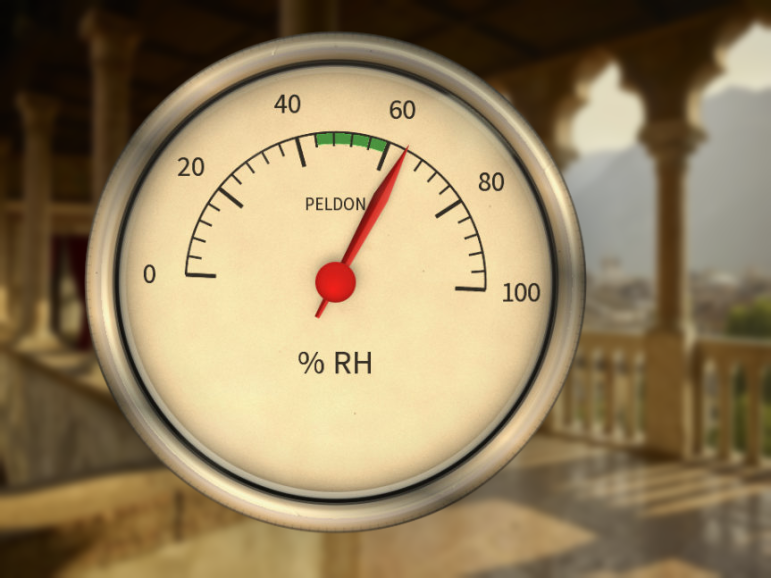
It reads **64** %
